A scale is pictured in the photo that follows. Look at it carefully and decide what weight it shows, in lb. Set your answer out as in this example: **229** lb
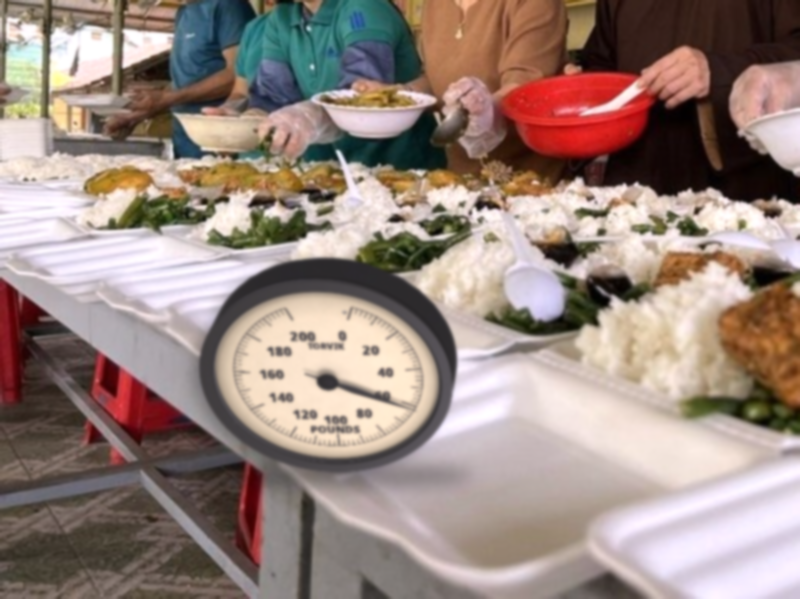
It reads **60** lb
